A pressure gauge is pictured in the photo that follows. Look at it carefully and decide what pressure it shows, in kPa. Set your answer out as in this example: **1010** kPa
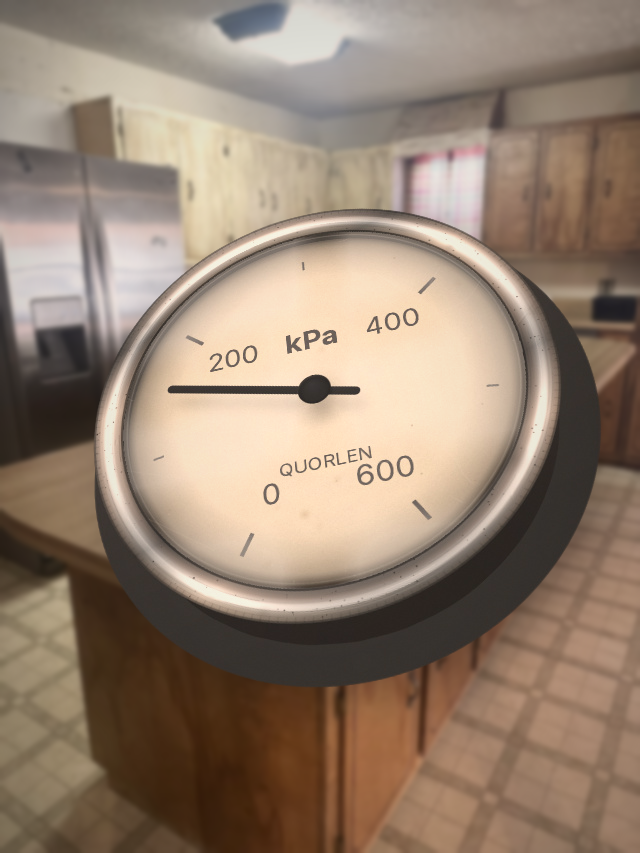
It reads **150** kPa
